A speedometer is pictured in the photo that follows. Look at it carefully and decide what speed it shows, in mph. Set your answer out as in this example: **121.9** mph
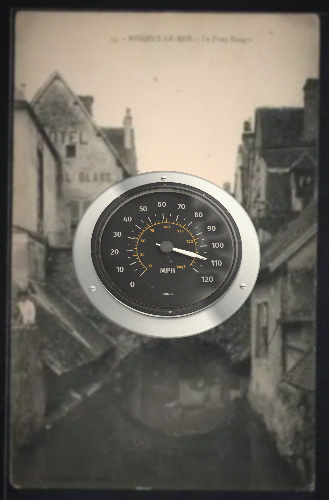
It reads **110** mph
